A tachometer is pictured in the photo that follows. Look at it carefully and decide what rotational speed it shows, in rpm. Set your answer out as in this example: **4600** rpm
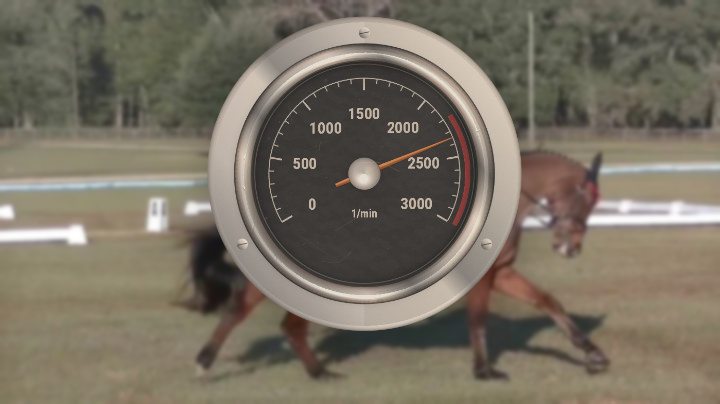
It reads **2350** rpm
